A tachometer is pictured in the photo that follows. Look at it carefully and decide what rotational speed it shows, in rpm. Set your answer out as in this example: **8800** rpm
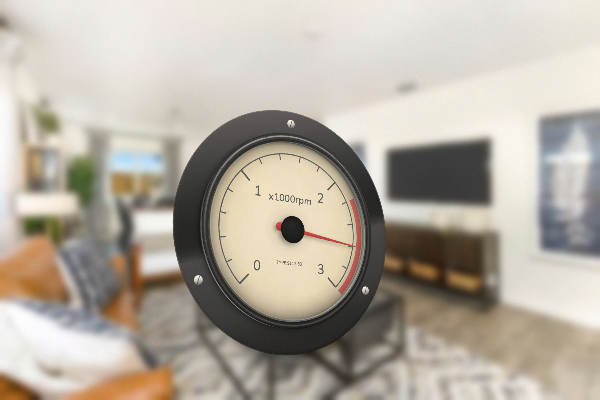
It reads **2600** rpm
